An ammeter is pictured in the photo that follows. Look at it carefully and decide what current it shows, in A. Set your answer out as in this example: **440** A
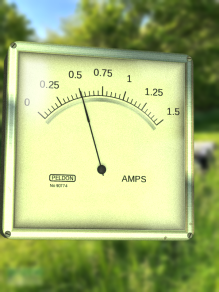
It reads **0.5** A
